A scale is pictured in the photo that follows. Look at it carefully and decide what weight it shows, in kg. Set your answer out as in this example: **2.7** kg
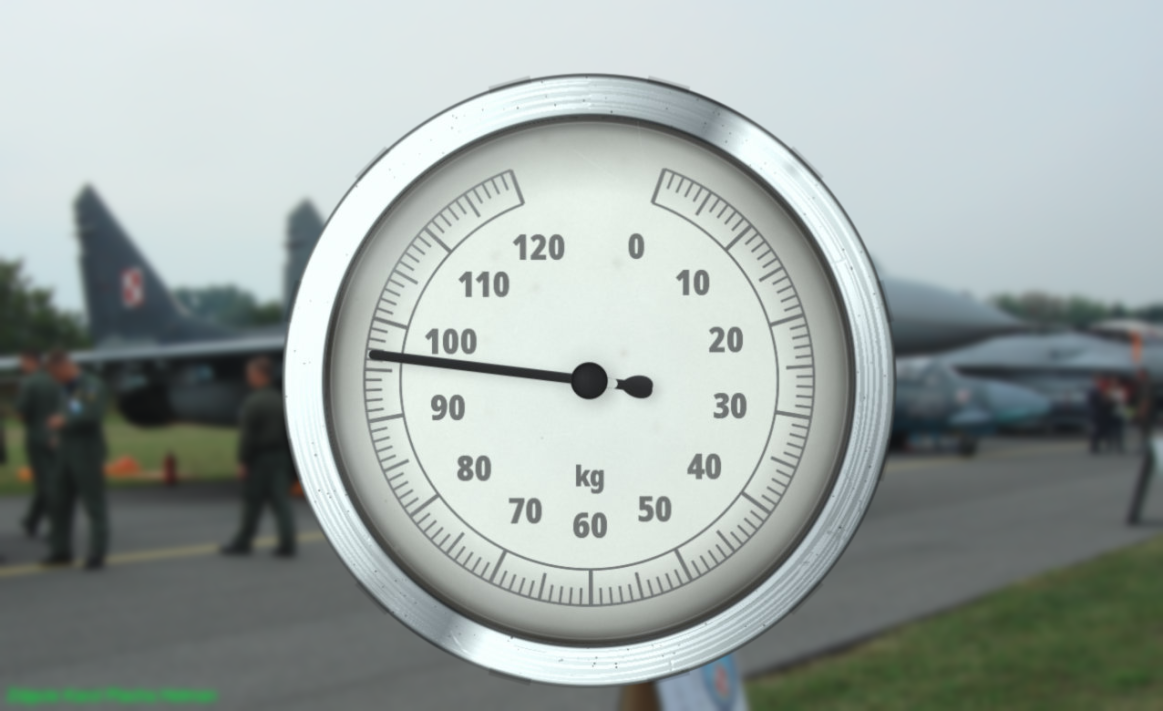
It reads **96.5** kg
